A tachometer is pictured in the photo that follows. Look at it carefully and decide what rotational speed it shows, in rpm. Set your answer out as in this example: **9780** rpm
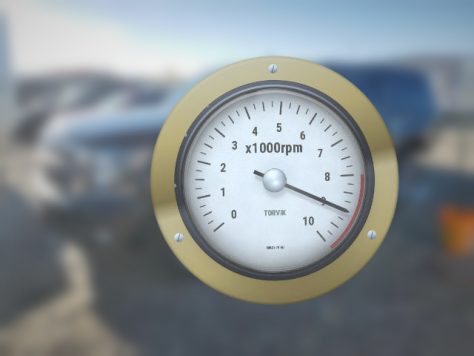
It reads **9000** rpm
